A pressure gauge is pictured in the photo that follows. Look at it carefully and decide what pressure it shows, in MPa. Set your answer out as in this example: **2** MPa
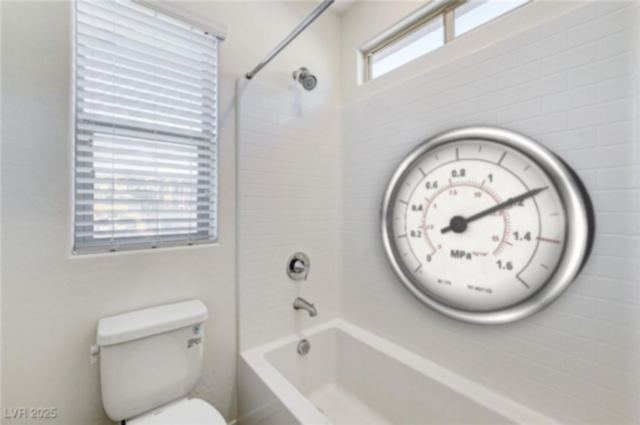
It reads **1.2** MPa
